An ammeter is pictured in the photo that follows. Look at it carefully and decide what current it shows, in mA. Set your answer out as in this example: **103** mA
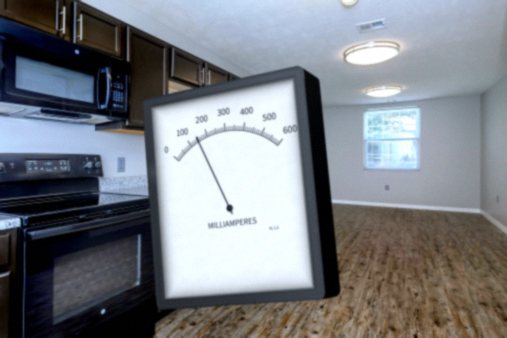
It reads **150** mA
